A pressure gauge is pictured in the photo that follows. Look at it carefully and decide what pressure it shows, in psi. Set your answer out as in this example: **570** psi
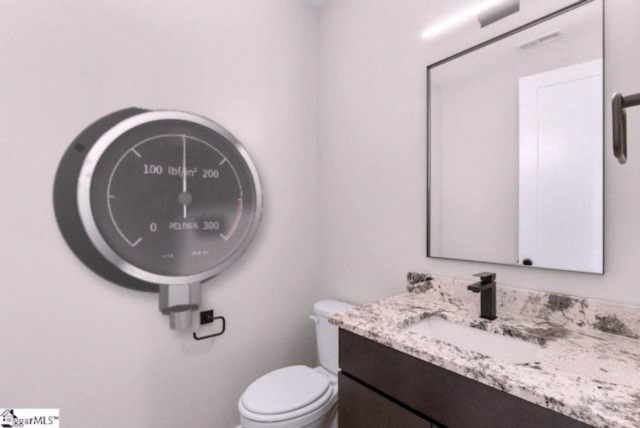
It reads **150** psi
